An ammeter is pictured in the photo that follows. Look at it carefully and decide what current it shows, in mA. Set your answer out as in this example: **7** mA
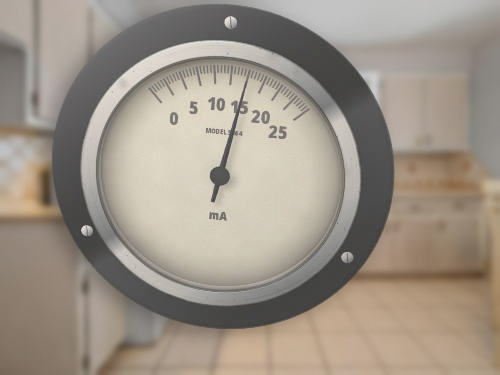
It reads **15** mA
